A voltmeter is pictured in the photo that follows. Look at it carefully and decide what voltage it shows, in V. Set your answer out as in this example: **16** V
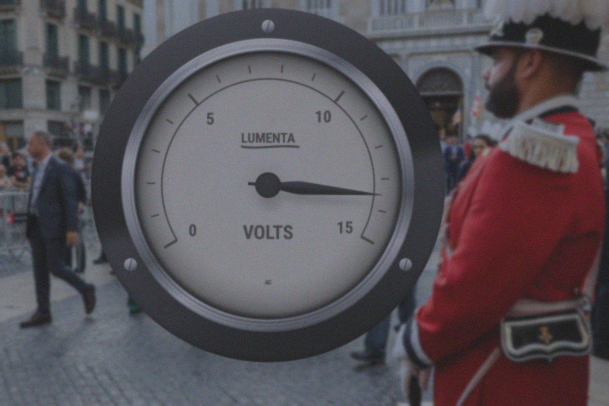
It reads **13.5** V
